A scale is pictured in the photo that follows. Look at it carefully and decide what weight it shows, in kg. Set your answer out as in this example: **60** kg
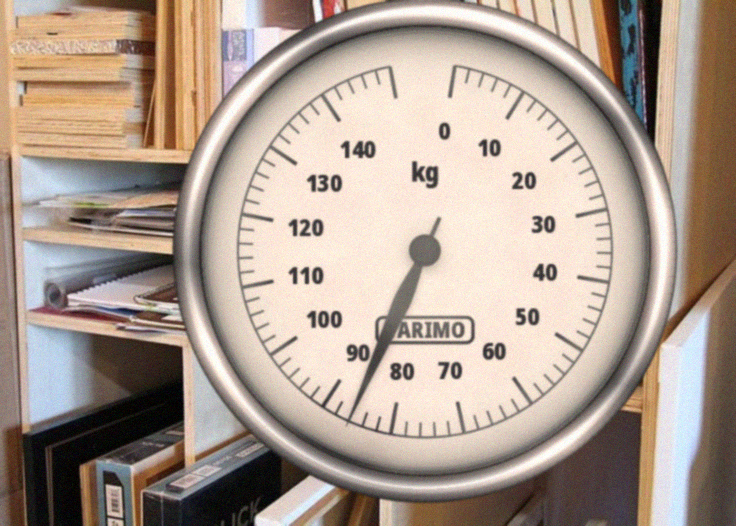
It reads **86** kg
